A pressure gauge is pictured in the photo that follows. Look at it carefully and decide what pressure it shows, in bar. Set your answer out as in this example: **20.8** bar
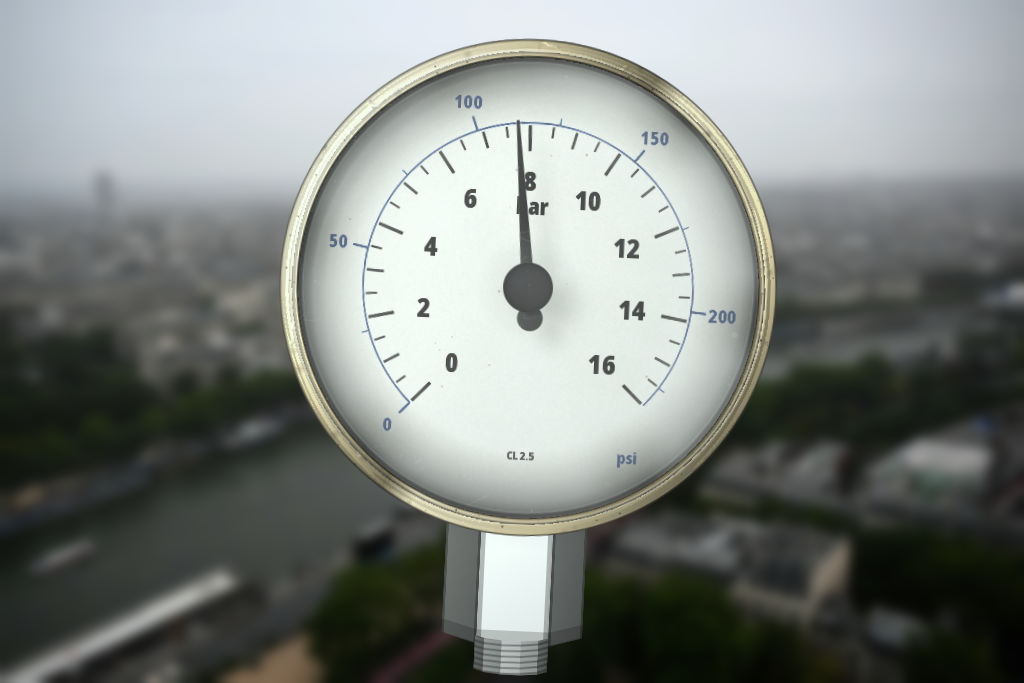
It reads **7.75** bar
